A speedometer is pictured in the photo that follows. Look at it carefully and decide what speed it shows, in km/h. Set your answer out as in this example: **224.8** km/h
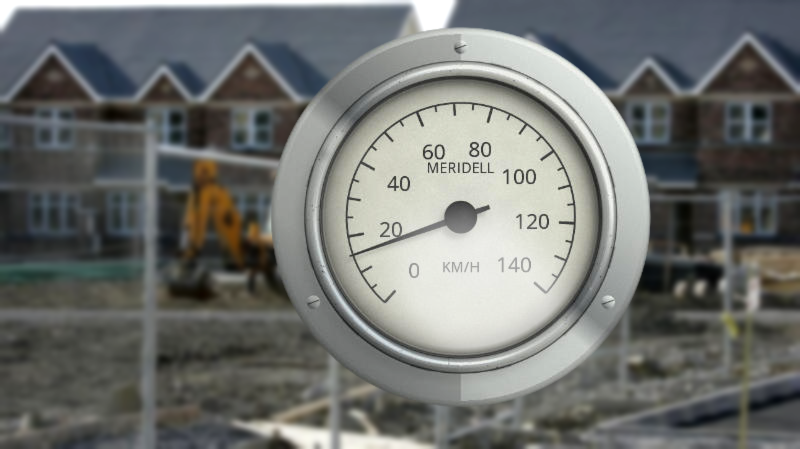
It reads **15** km/h
